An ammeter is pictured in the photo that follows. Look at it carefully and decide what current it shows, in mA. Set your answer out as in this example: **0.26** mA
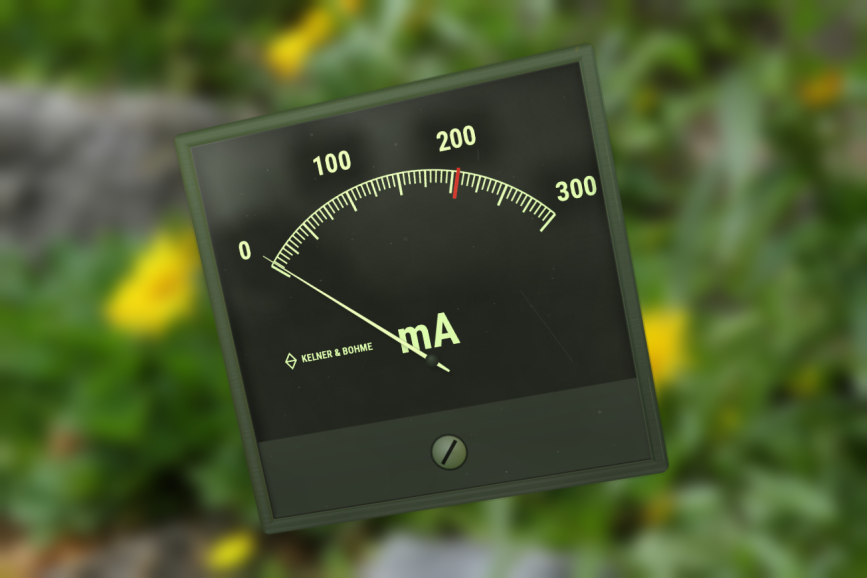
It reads **5** mA
